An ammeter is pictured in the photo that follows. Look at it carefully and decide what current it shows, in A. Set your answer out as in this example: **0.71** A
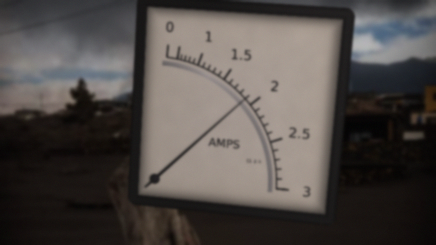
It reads **1.9** A
